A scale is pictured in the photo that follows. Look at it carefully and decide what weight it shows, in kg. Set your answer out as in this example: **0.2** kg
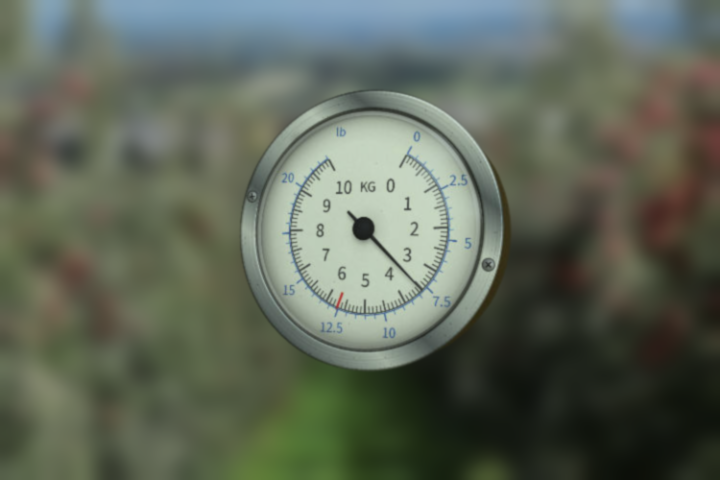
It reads **3.5** kg
